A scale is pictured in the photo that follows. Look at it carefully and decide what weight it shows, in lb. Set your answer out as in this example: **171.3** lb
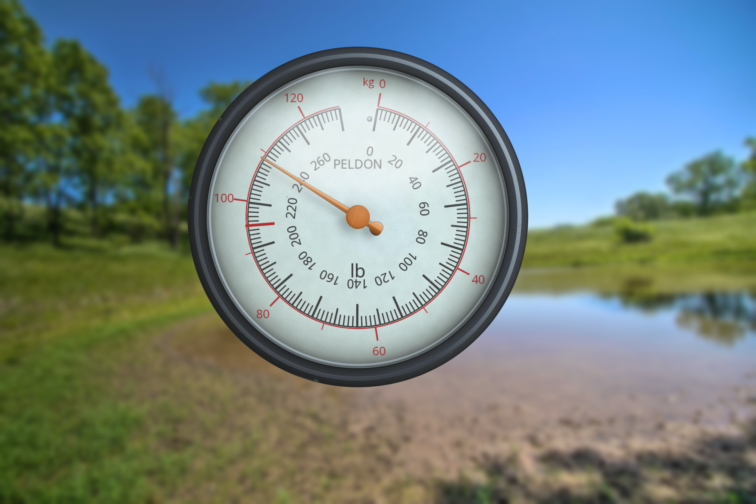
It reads **240** lb
